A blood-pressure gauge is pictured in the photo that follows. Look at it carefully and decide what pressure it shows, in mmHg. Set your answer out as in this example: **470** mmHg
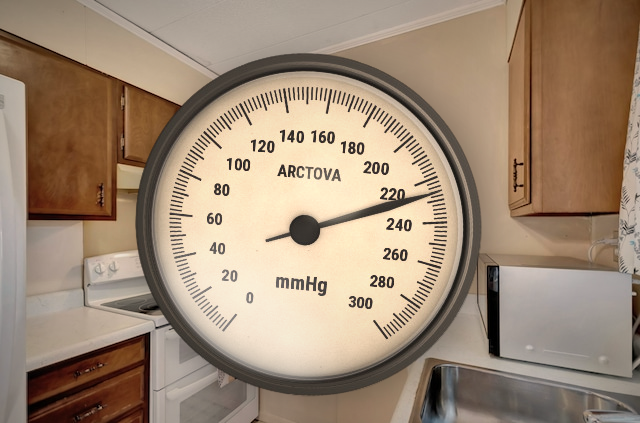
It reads **226** mmHg
